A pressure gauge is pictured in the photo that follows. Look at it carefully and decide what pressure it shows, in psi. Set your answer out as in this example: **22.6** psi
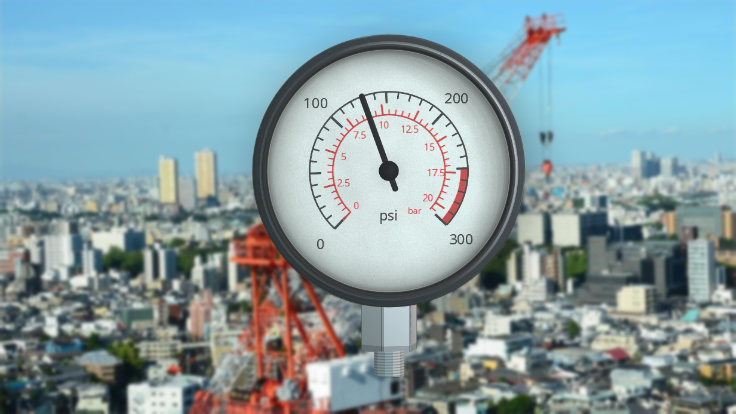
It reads **130** psi
